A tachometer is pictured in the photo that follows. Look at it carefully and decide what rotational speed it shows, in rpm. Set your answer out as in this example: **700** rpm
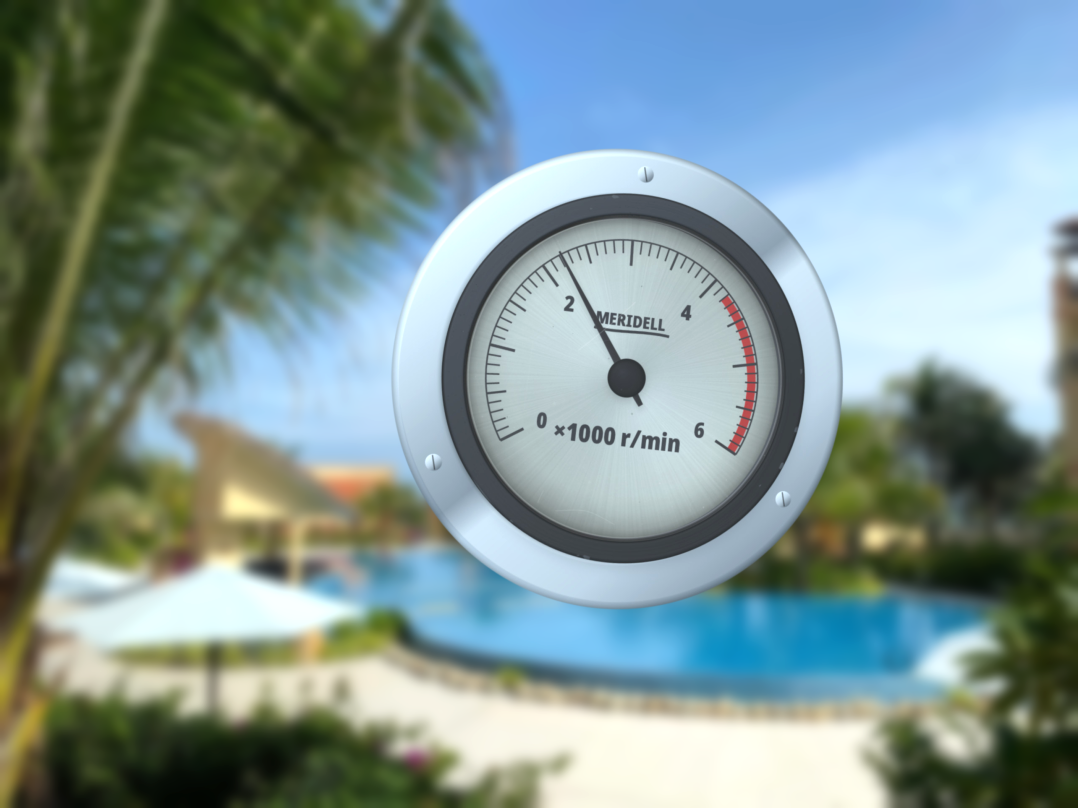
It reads **2200** rpm
